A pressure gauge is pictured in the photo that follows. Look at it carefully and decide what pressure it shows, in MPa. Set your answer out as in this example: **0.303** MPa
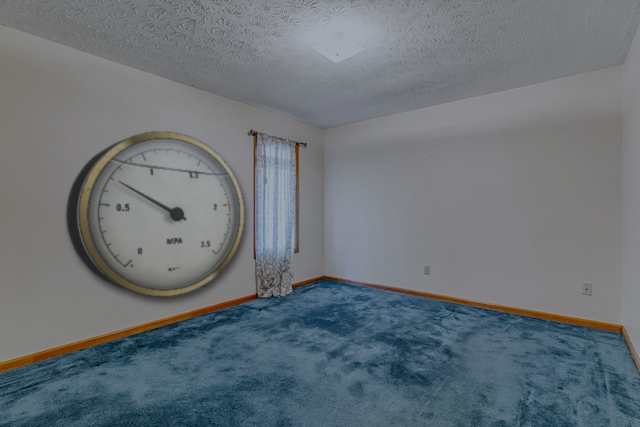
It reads **0.7** MPa
